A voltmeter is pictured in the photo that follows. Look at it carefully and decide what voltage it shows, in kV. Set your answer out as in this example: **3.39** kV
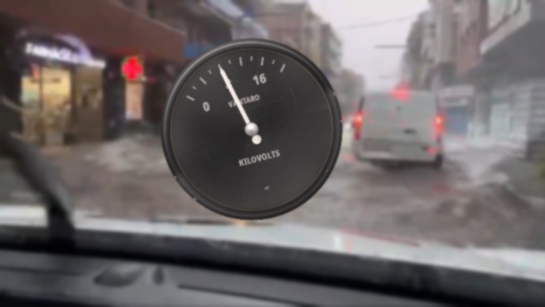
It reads **8** kV
